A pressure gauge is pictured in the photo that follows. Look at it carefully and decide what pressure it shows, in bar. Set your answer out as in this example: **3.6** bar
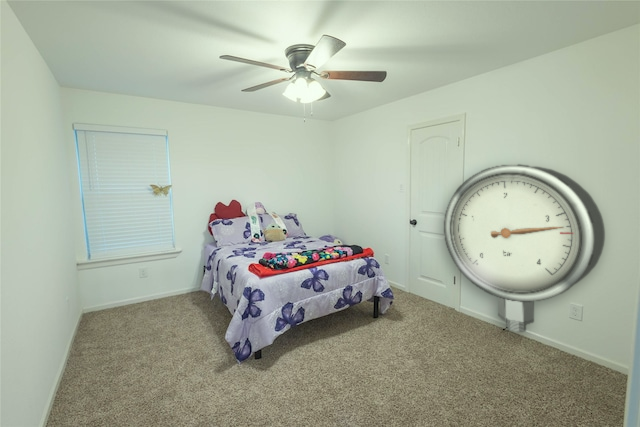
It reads **3.2** bar
